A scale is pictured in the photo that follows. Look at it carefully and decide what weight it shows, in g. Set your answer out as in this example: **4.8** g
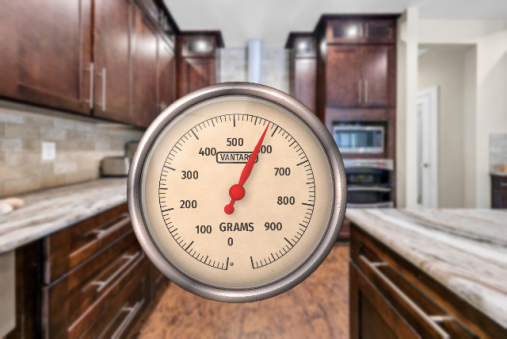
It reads **580** g
